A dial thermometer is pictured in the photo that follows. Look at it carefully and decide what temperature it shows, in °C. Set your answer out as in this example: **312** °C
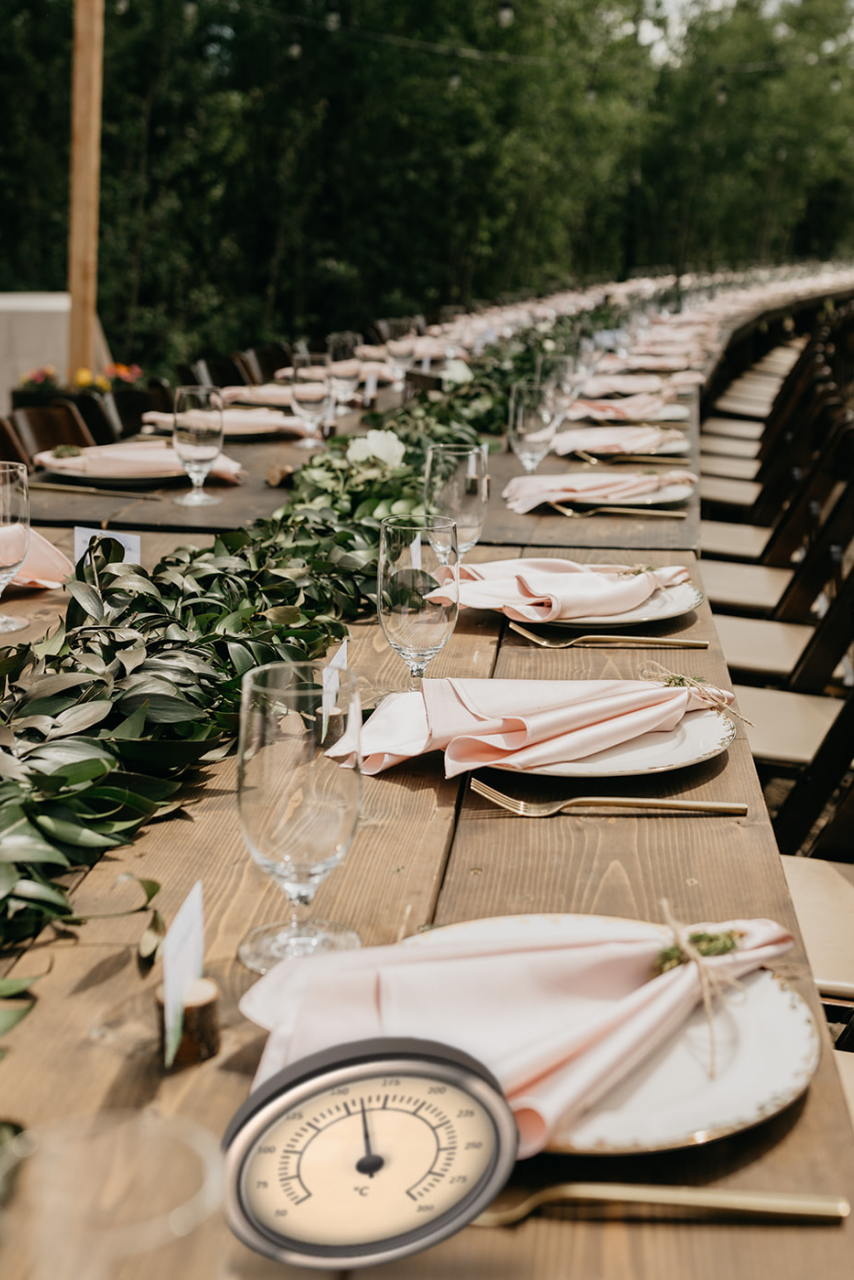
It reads **160** °C
